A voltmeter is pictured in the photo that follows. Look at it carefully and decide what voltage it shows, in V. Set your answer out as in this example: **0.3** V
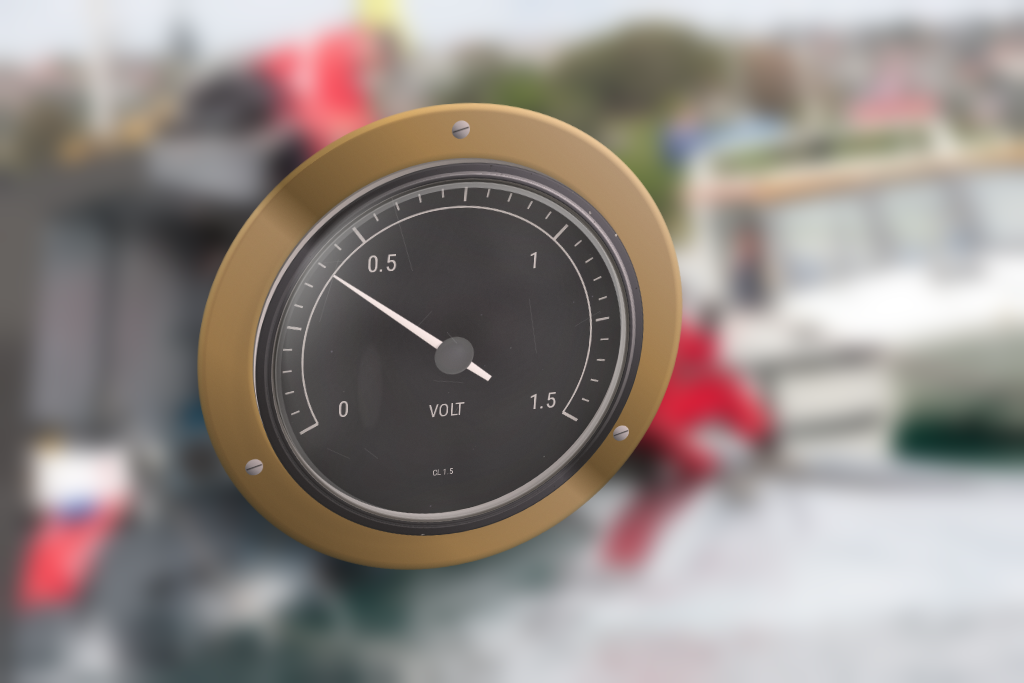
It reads **0.4** V
